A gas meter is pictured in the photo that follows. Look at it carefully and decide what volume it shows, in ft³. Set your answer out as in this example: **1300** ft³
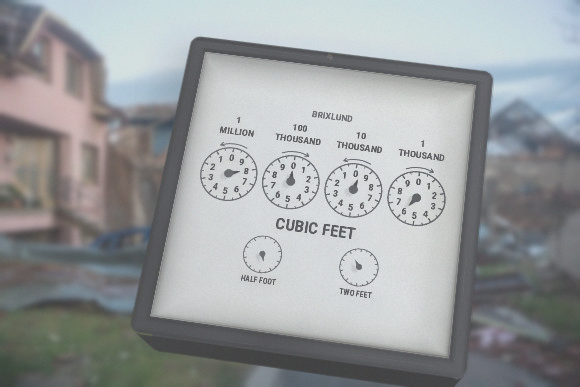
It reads **799600** ft³
